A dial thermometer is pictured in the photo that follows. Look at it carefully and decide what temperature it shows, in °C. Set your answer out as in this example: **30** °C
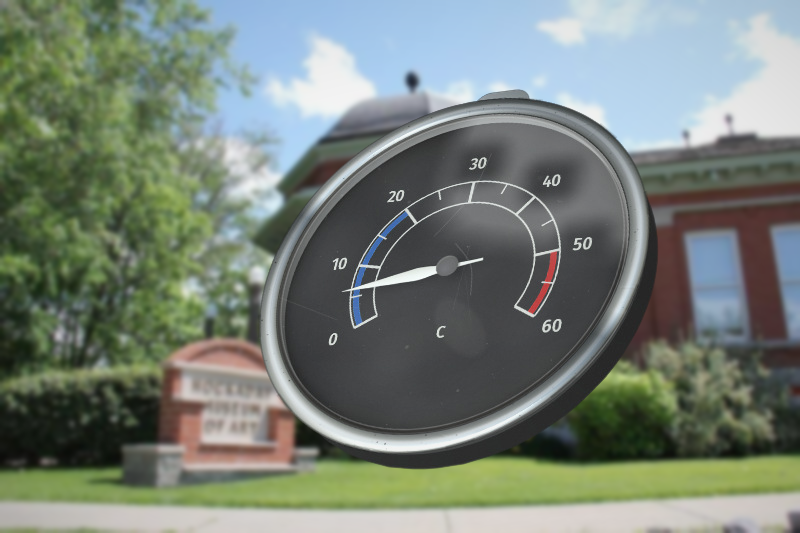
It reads **5** °C
